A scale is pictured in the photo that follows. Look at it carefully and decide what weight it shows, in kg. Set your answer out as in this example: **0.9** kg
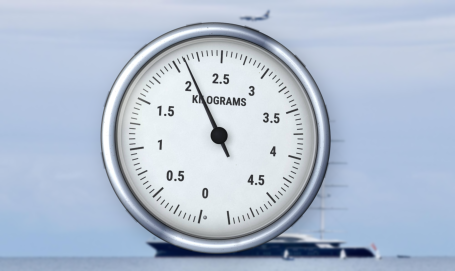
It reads **2.1** kg
